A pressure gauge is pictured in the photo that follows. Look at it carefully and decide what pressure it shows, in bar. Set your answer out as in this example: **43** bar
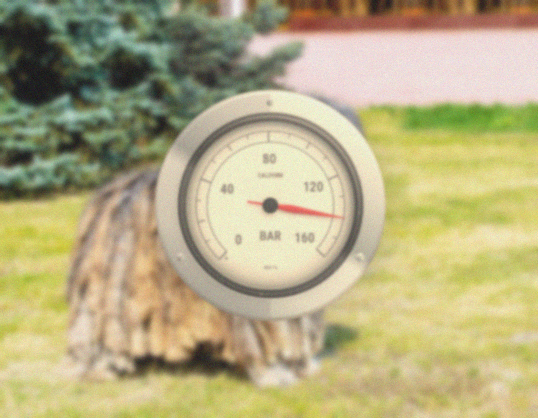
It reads **140** bar
